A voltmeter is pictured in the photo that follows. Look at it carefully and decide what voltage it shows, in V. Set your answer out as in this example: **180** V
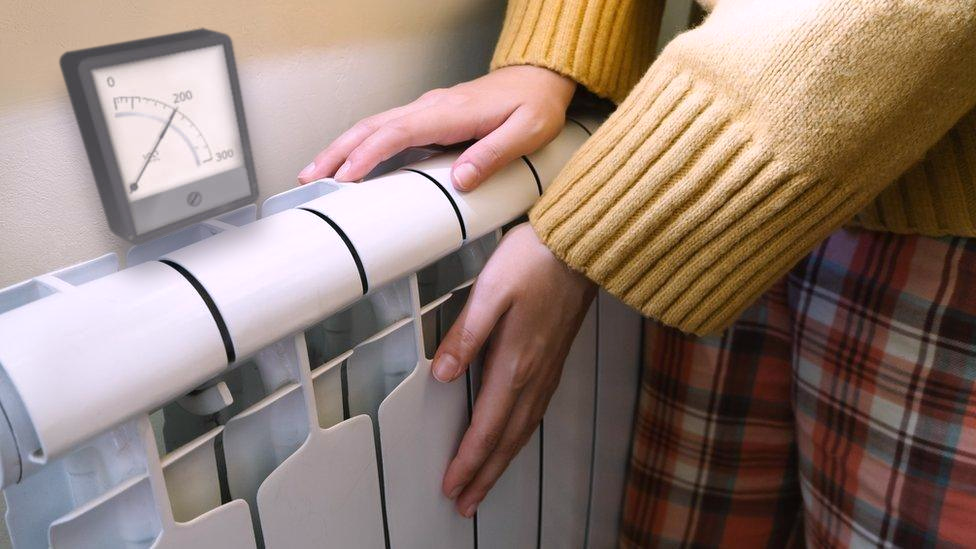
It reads **200** V
